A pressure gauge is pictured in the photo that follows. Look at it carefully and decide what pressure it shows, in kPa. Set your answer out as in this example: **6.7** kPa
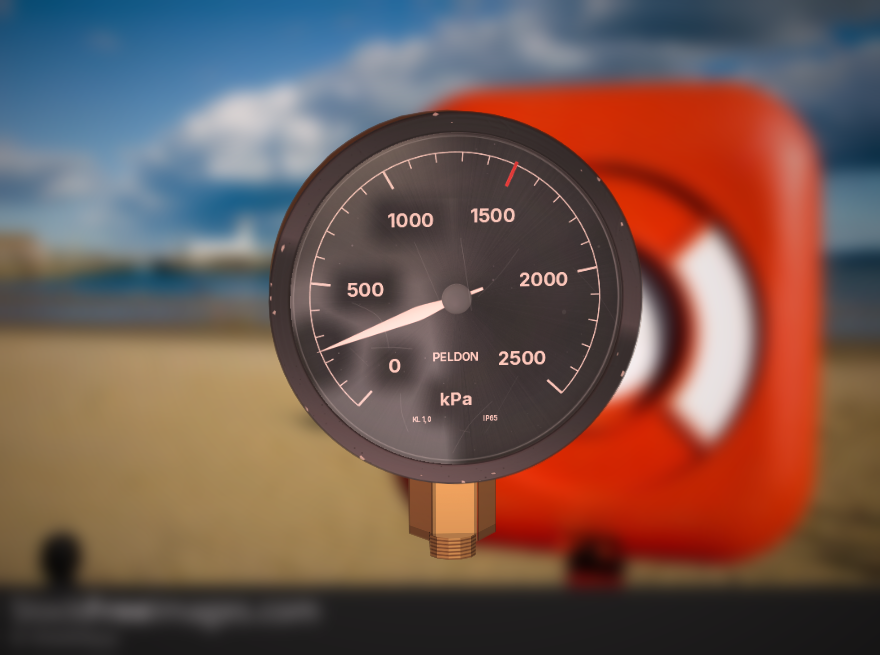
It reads **250** kPa
